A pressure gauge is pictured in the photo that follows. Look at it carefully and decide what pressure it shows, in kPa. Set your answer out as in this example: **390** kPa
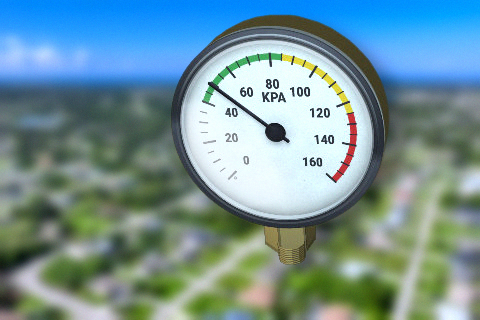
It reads **50** kPa
